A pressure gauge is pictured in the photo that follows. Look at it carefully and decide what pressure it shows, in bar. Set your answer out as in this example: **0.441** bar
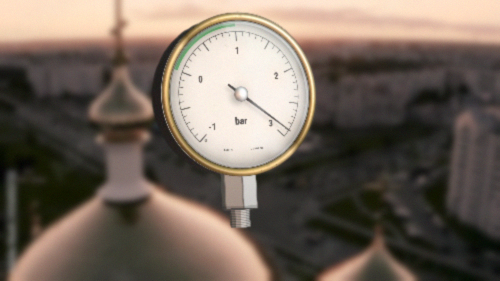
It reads **2.9** bar
